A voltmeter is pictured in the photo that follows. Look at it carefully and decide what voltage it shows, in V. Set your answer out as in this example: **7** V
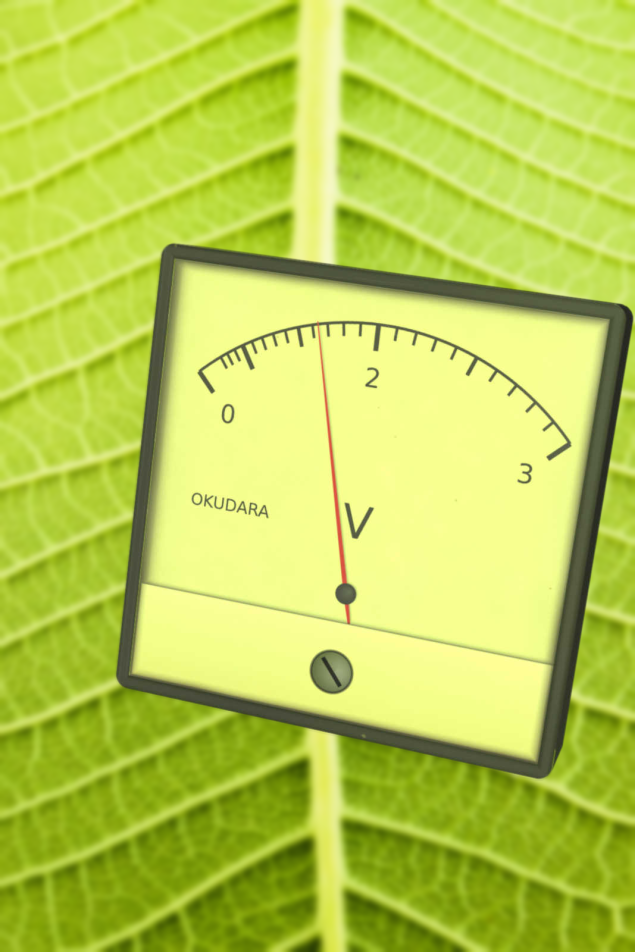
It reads **1.65** V
